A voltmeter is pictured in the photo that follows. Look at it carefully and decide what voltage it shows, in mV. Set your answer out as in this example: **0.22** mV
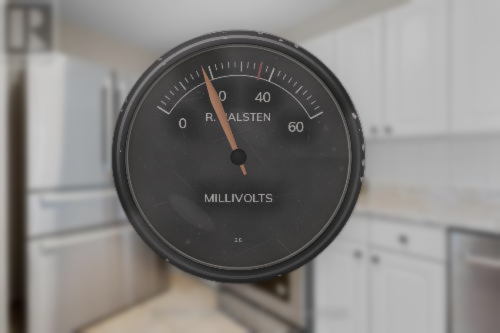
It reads **18** mV
